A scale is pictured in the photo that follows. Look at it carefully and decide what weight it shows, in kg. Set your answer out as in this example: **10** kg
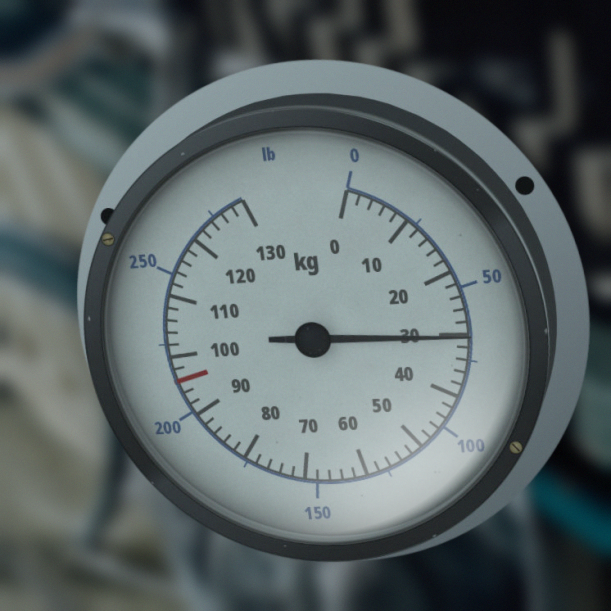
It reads **30** kg
